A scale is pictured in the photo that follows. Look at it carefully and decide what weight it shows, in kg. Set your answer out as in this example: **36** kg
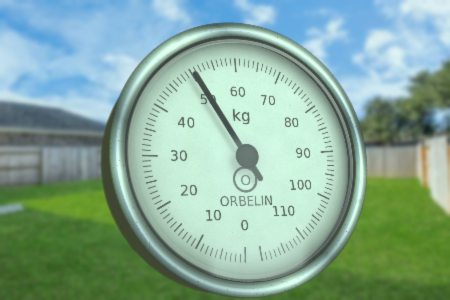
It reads **50** kg
